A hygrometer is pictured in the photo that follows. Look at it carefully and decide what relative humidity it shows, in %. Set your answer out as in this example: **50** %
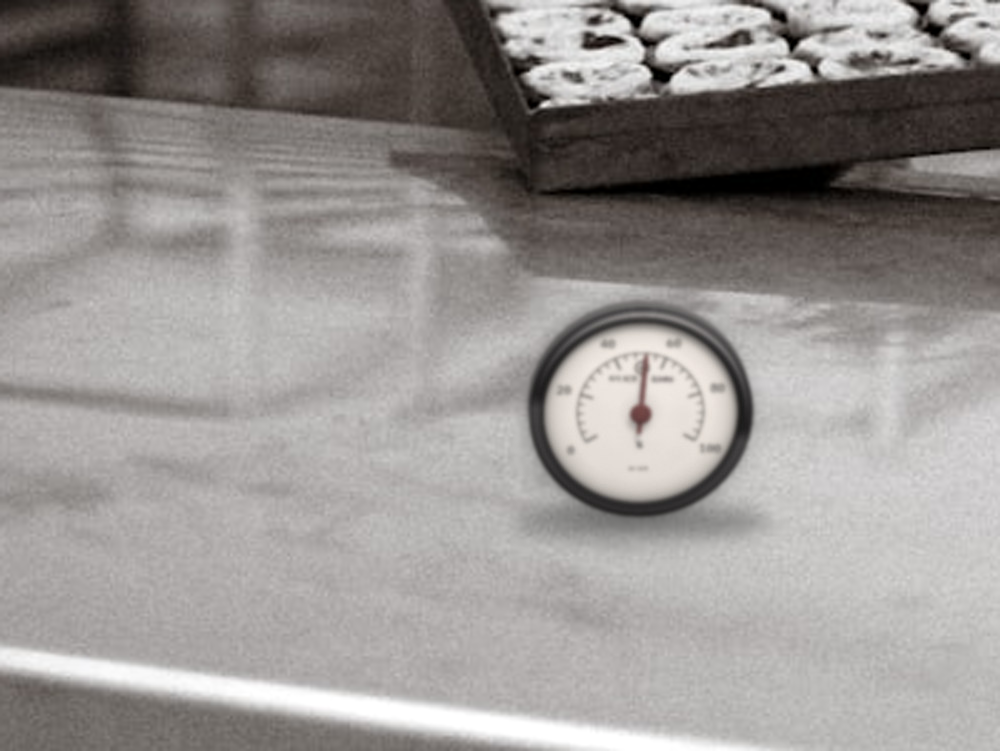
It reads **52** %
